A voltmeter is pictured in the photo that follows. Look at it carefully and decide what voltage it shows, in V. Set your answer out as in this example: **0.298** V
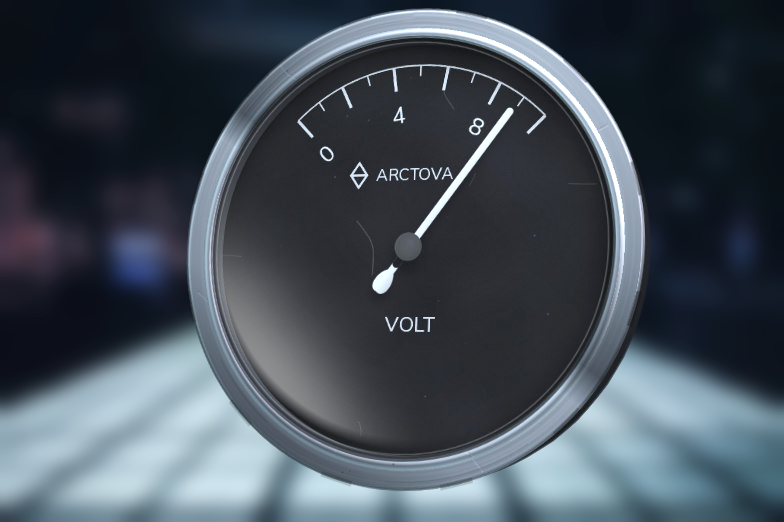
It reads **9** V
